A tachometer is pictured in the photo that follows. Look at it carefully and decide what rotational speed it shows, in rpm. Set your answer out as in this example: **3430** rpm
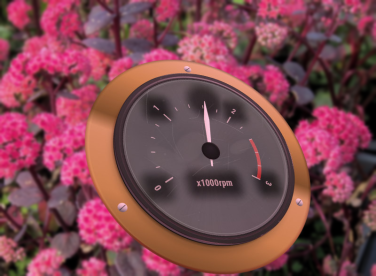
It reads **1600** rpm
